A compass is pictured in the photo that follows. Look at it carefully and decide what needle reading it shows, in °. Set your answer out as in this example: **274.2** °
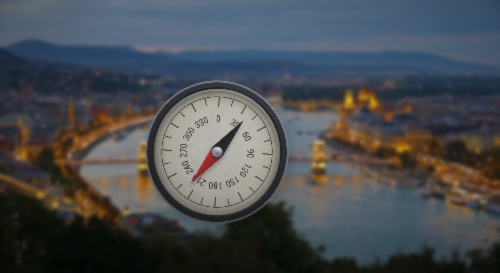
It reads **217.5** °
